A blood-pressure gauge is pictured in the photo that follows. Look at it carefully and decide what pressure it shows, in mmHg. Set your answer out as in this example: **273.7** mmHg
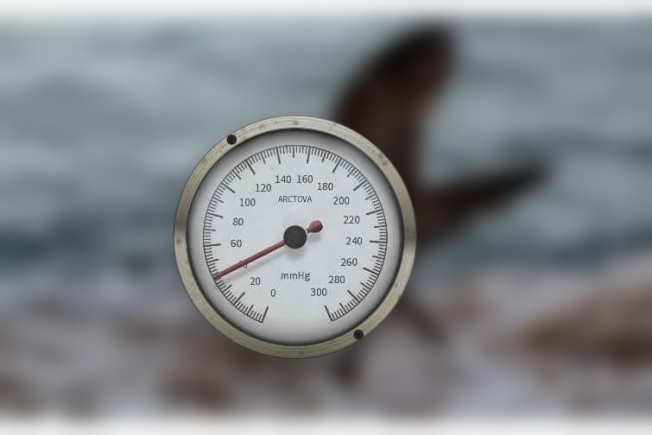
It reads **40** mmHg
